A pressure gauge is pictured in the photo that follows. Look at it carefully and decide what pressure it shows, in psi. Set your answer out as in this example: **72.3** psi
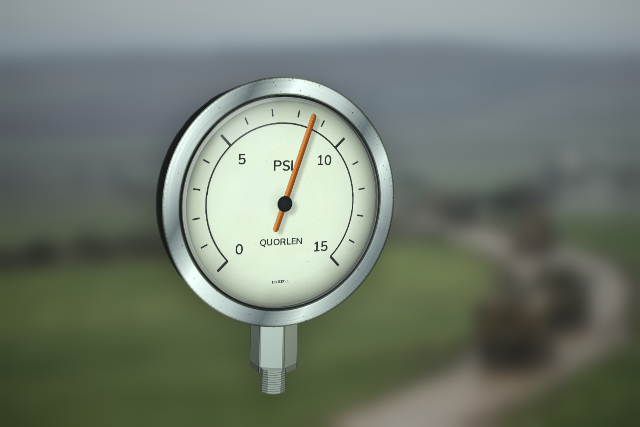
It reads **8.5** psi
